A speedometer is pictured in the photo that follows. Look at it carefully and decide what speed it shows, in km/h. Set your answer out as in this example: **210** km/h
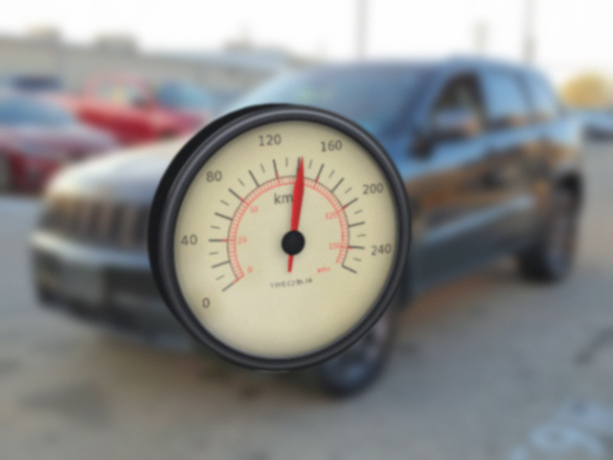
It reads **140** km/h
